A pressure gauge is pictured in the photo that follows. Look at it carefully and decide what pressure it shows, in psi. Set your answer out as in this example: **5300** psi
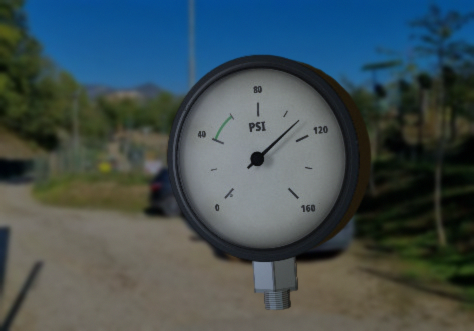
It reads **110** psi
